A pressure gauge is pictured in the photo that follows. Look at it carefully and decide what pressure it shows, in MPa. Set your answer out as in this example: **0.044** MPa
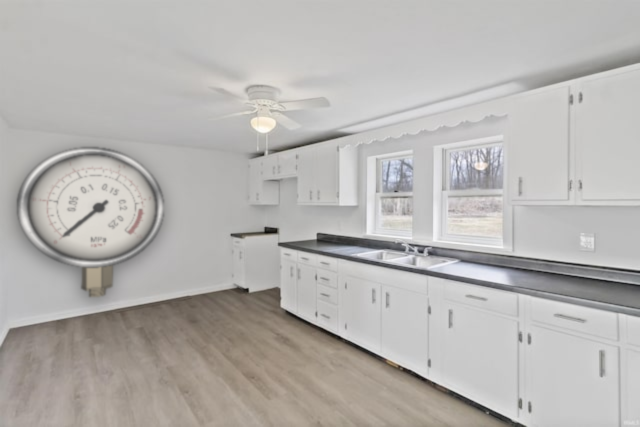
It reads **0** MPa
